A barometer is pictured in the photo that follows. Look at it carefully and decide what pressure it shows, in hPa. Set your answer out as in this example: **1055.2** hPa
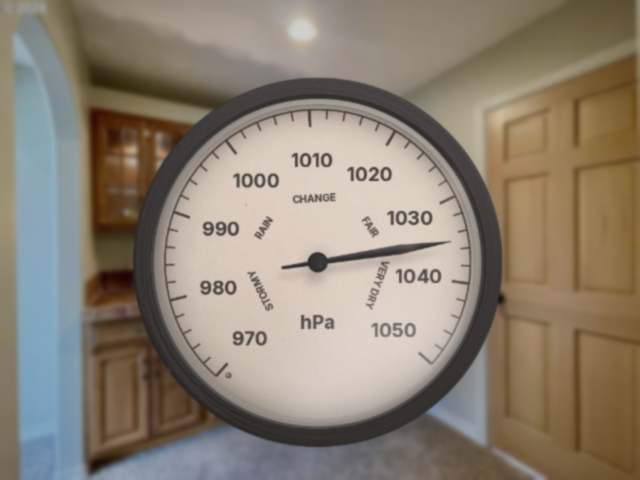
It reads **1035** hPa
